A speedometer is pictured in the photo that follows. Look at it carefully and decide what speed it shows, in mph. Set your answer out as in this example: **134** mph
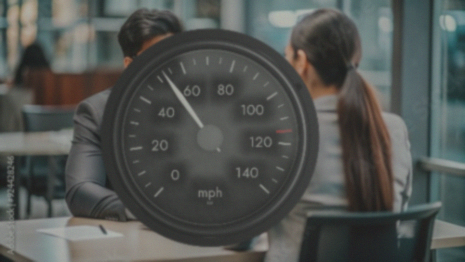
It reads **52.5** mph
